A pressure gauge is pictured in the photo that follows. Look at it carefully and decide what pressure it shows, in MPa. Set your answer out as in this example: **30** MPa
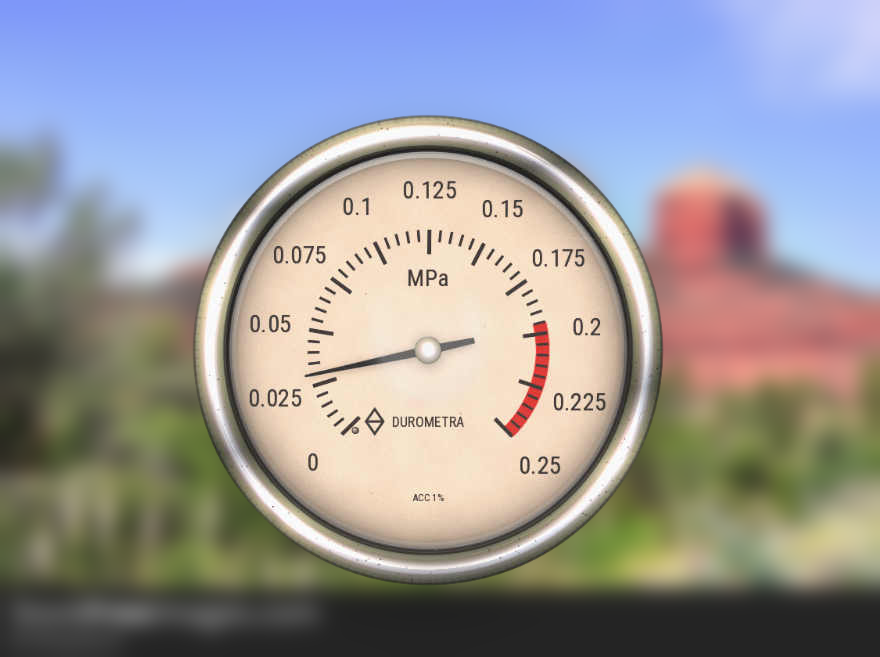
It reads **0.03** MPa
